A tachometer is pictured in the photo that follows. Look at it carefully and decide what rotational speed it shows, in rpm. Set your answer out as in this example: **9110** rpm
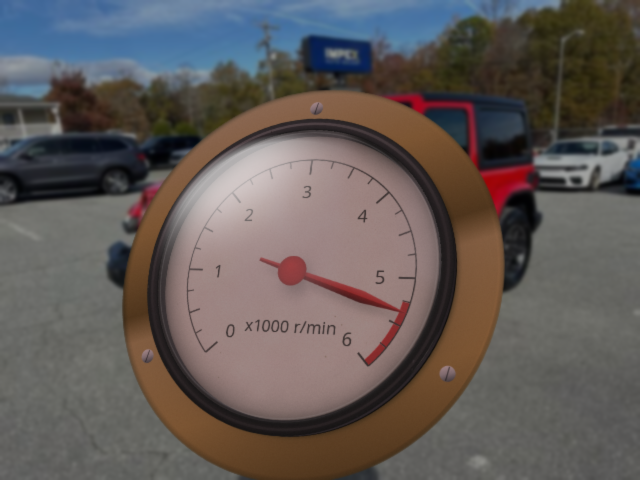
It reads **5375** rpm
